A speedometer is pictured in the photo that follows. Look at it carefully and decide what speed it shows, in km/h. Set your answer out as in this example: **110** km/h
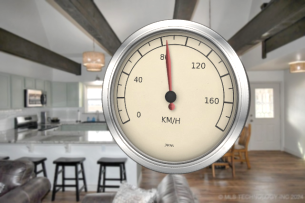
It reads **85** km/h
